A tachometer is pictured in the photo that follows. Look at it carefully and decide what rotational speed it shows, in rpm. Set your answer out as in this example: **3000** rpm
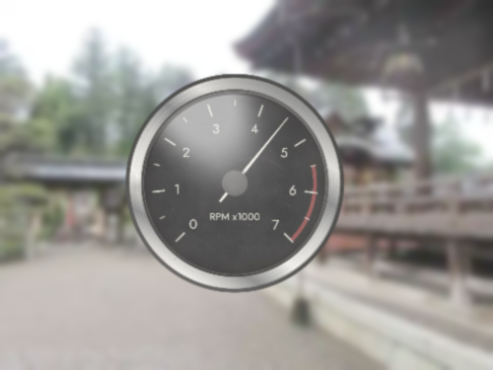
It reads **4500** rpm
